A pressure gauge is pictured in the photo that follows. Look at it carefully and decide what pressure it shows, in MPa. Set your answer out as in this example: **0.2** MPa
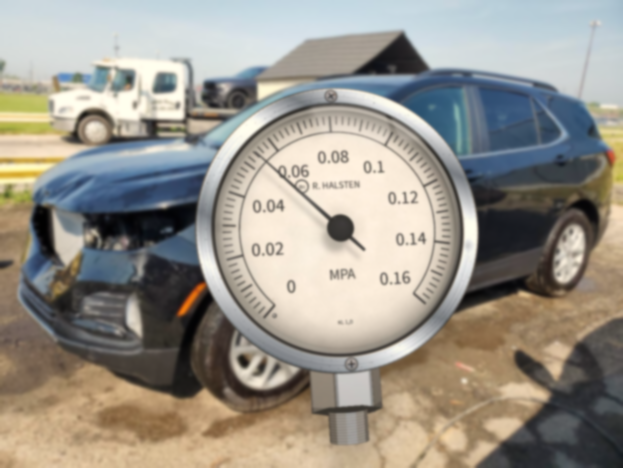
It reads **0.054** MPa
